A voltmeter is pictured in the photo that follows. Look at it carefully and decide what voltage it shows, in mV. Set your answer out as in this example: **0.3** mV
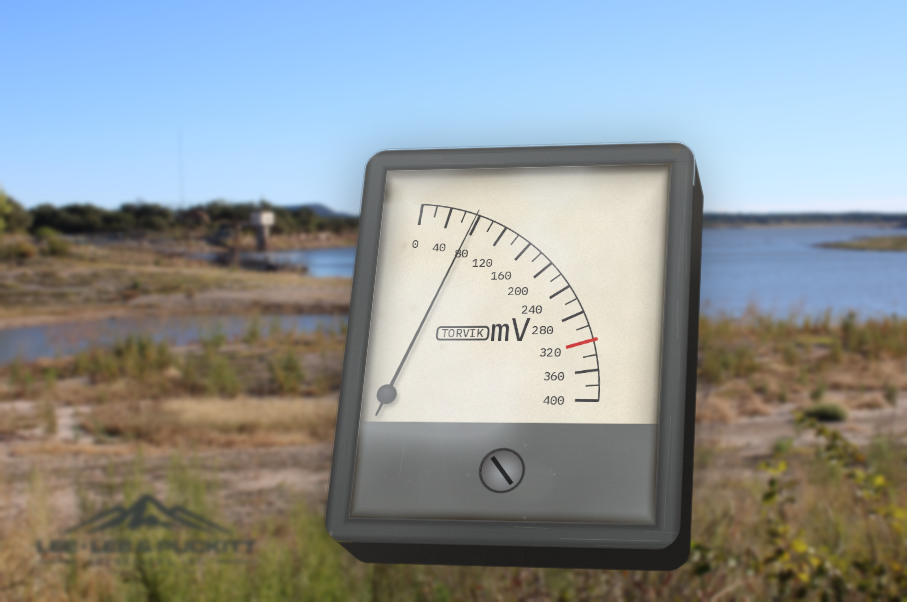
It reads **80** mV
